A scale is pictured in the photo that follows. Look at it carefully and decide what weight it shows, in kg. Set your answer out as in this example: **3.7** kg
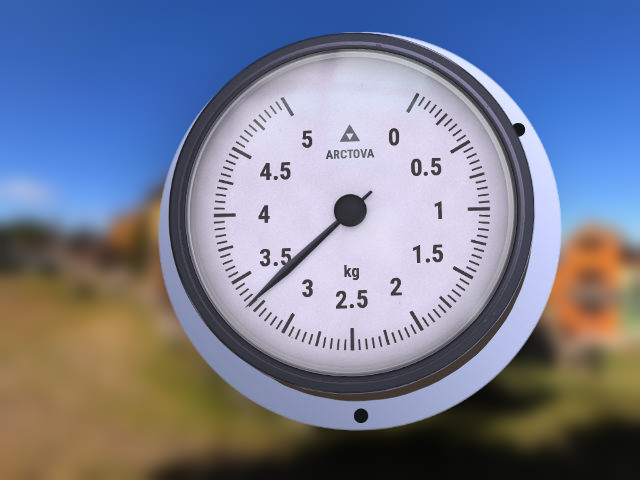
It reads **3.3** kg
